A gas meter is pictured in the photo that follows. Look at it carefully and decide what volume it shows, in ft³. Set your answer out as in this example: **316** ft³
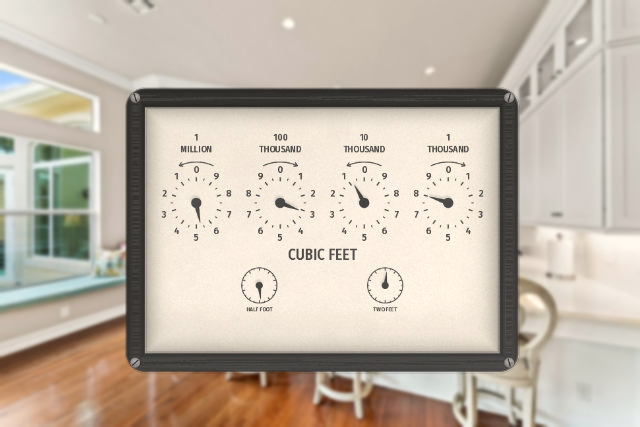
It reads **530800** ft³
